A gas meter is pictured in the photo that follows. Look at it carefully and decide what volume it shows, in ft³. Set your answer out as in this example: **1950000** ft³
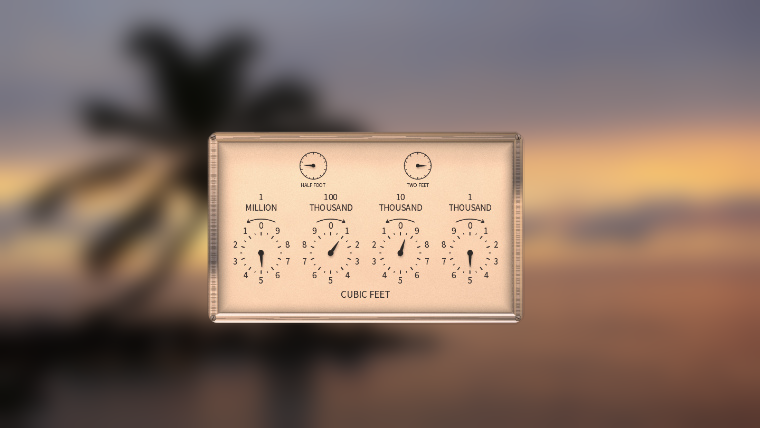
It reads **509500** ft³
